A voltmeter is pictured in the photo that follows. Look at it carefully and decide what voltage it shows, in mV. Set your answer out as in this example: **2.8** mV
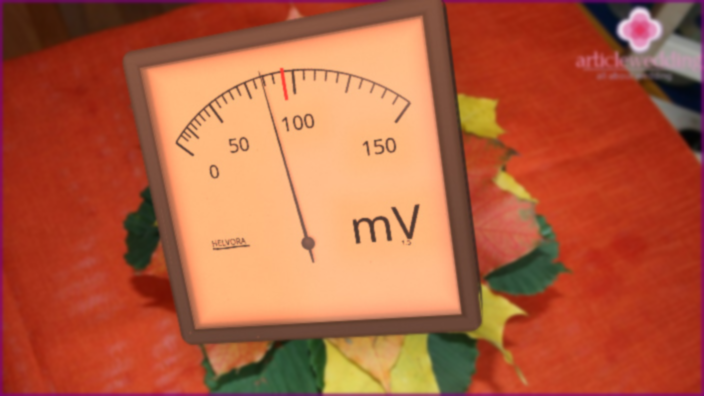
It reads **85** mV
